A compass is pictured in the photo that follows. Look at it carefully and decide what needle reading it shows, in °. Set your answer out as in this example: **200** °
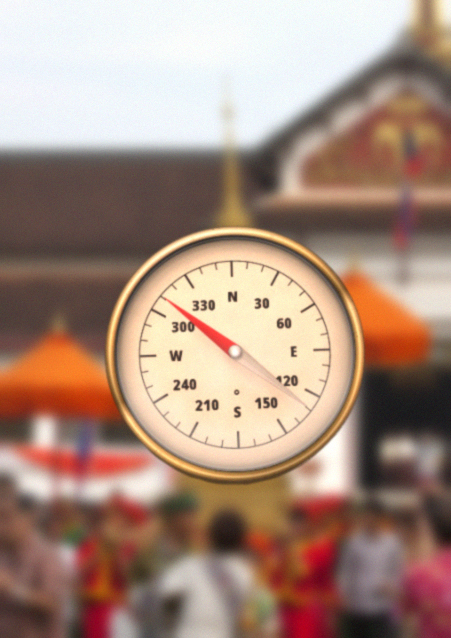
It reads **310** °
